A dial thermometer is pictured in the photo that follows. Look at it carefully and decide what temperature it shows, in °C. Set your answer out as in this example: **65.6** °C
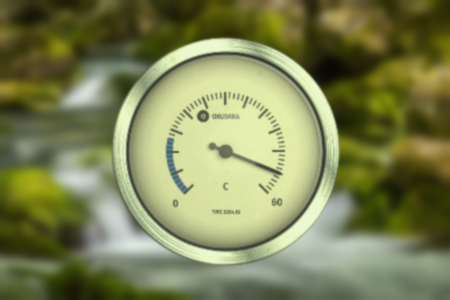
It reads **55** °C
